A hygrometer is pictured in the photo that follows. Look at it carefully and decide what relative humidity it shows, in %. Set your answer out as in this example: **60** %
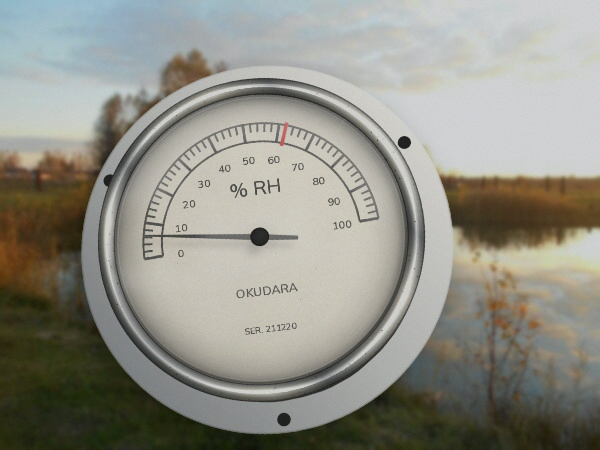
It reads **6** %
